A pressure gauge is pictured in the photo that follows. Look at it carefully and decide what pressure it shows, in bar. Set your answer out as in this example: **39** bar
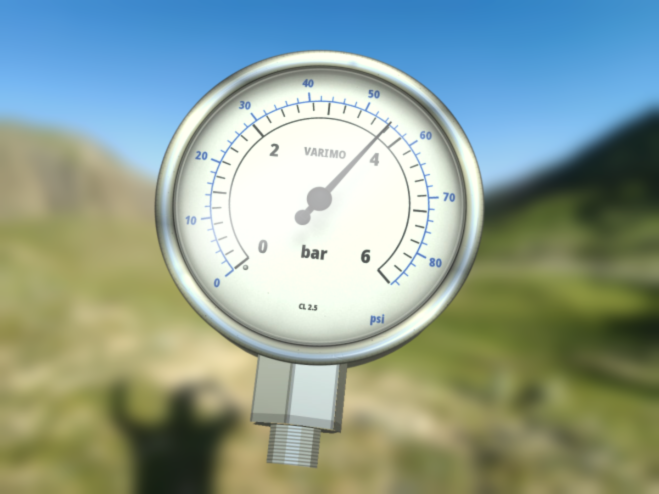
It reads **3.8** bar
